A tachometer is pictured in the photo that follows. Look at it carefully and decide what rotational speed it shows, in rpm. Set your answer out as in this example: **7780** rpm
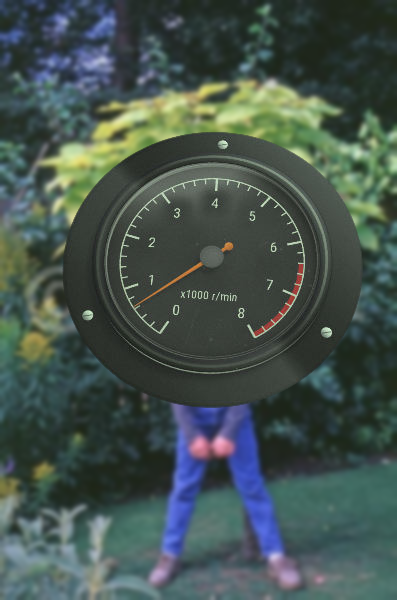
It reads **600** rpm
